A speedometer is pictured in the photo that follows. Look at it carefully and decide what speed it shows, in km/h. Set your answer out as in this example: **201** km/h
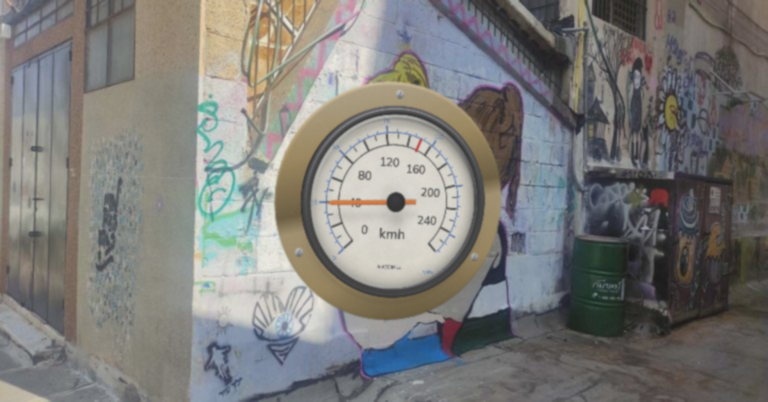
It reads **40** km/h
